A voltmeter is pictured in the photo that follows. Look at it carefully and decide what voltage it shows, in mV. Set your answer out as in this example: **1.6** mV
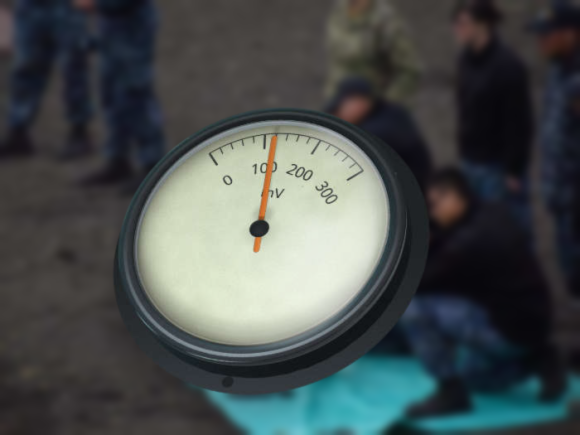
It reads **120** mV
